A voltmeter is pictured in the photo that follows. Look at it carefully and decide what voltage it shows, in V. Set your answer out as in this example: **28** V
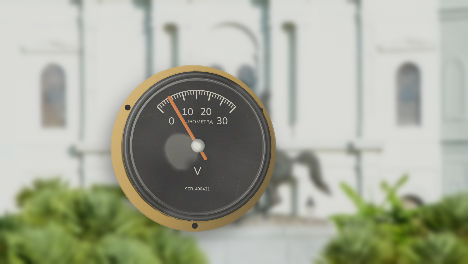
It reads **5** V
